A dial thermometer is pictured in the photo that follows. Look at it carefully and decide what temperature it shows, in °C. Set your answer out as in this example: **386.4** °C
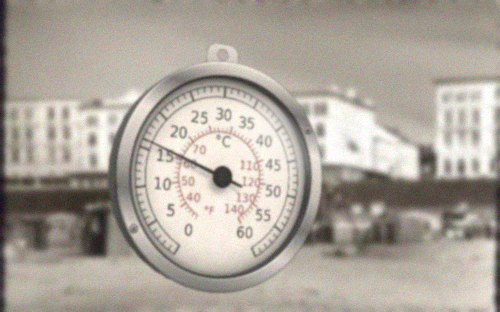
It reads **16** °C
